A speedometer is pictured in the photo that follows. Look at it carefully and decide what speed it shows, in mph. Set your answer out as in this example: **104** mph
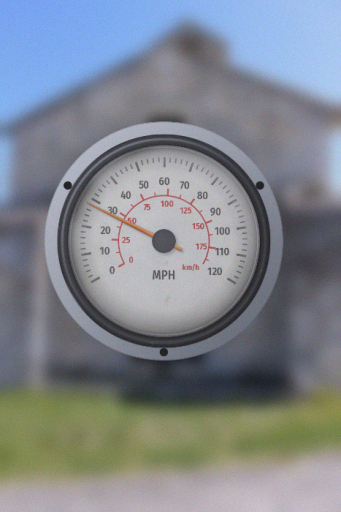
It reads **28** mph
